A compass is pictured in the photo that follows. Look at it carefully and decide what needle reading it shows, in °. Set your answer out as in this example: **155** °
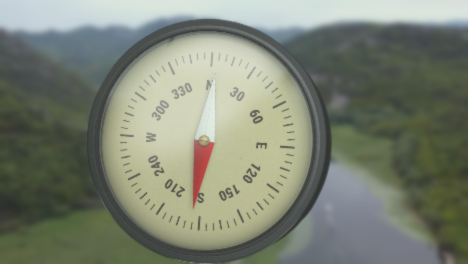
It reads **185** °
